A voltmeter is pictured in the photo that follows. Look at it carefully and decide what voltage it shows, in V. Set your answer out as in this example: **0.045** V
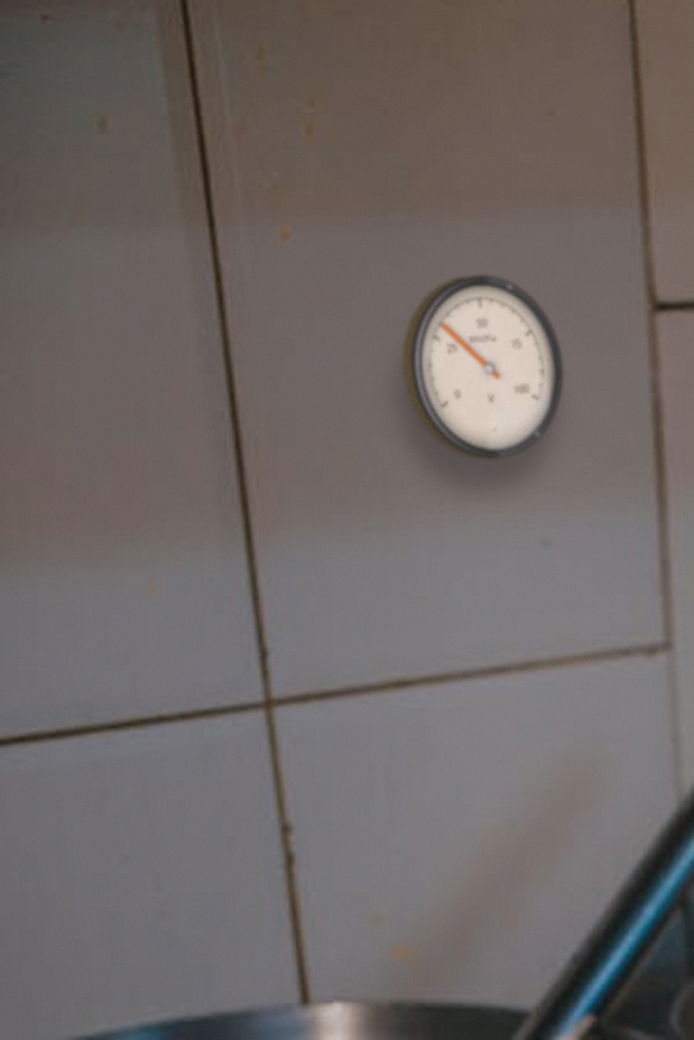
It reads **30** V
